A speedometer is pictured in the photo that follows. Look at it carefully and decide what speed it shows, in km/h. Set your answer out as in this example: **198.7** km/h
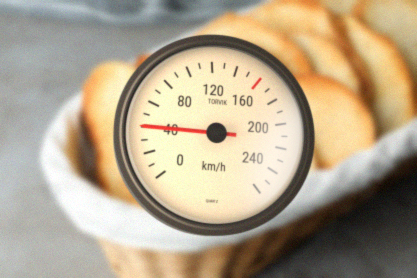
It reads **40** km/h
